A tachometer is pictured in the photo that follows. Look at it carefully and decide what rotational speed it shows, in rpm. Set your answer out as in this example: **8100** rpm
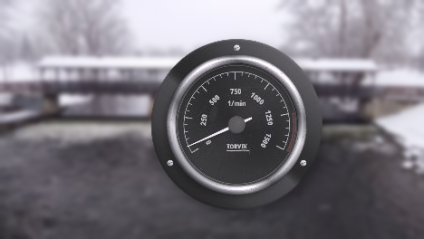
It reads **50** rpm
